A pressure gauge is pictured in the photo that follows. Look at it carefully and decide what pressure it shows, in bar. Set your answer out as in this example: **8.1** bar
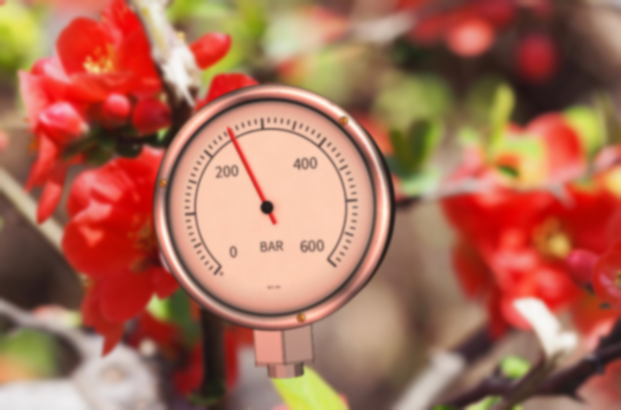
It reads **250** bar
